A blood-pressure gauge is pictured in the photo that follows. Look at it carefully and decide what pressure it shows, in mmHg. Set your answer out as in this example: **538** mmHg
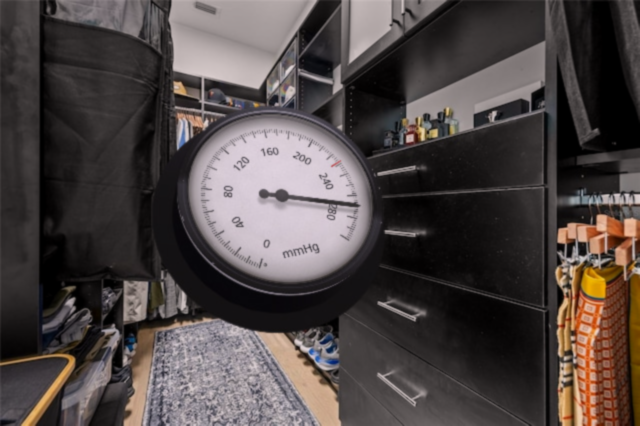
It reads **270** mmHg
